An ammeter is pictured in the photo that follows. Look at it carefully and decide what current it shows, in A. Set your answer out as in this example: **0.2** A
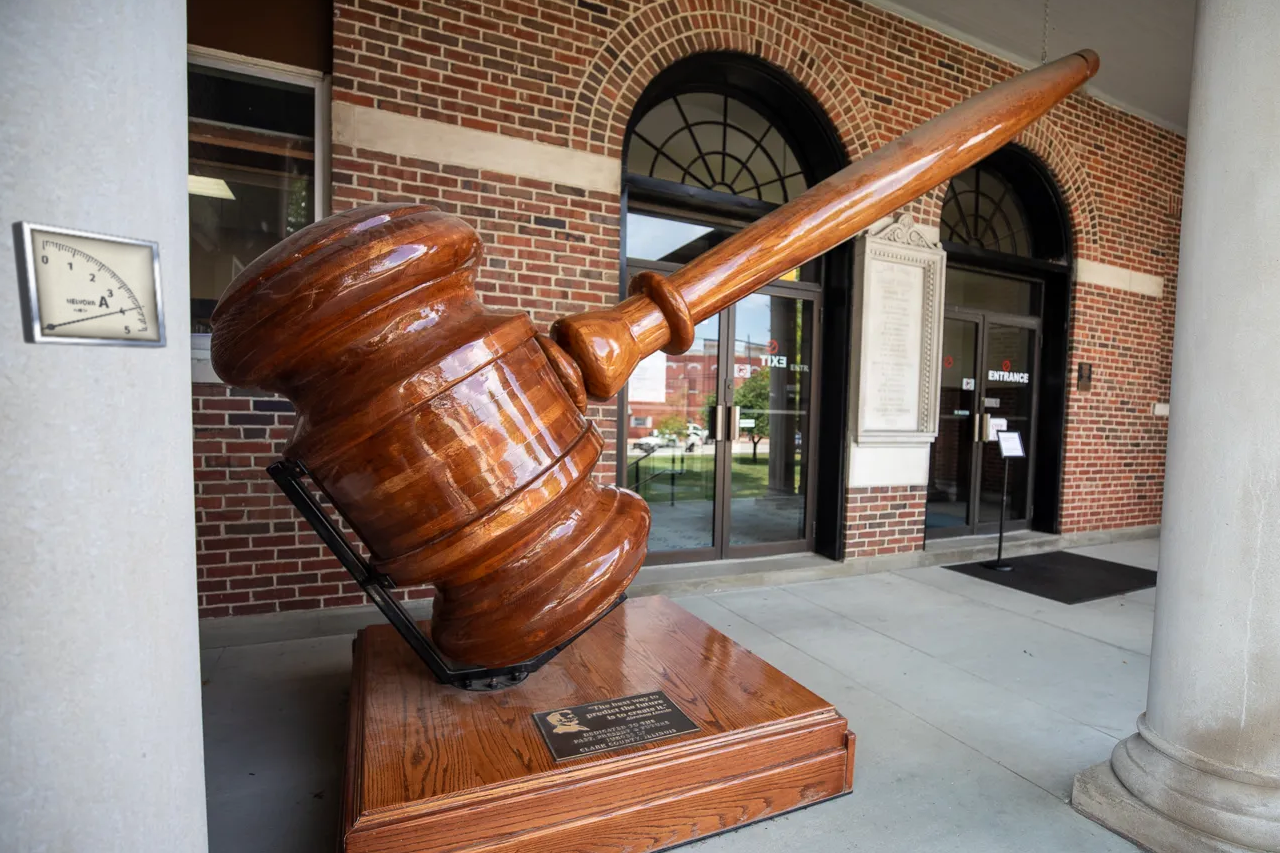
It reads **4** A
